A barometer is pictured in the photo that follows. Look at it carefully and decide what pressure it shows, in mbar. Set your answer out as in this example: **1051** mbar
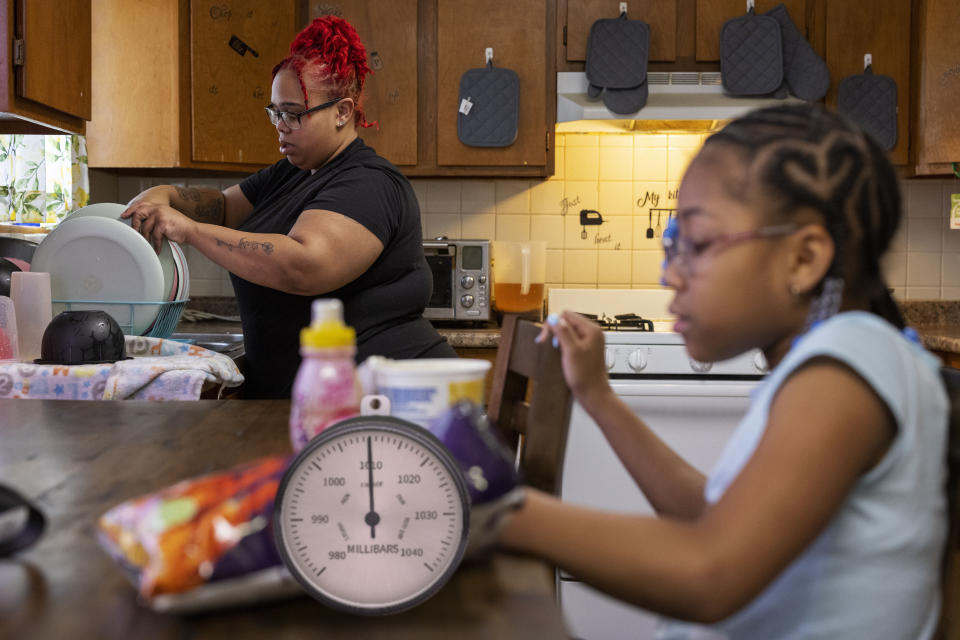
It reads **1010** mbar
